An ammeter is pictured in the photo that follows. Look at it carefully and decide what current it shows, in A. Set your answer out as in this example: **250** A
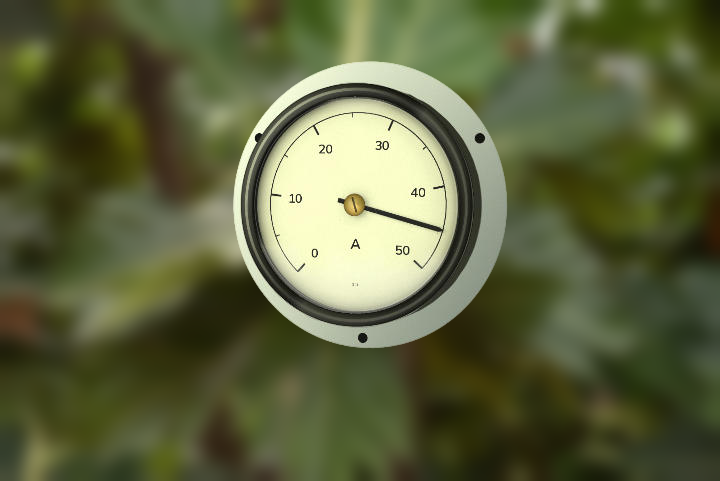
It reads **45** A
